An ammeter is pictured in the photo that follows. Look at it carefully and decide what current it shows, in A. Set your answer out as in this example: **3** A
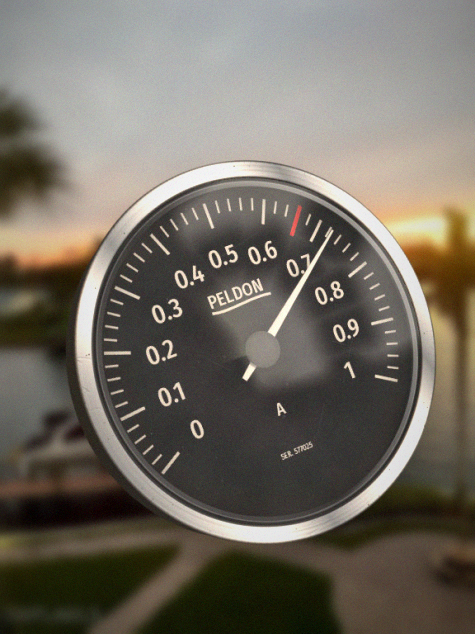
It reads **0.72** A
